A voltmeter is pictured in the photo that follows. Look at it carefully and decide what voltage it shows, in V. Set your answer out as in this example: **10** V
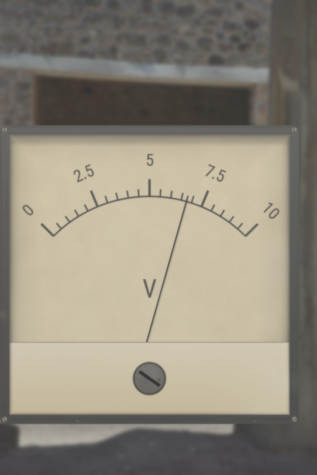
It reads **6.75** V
